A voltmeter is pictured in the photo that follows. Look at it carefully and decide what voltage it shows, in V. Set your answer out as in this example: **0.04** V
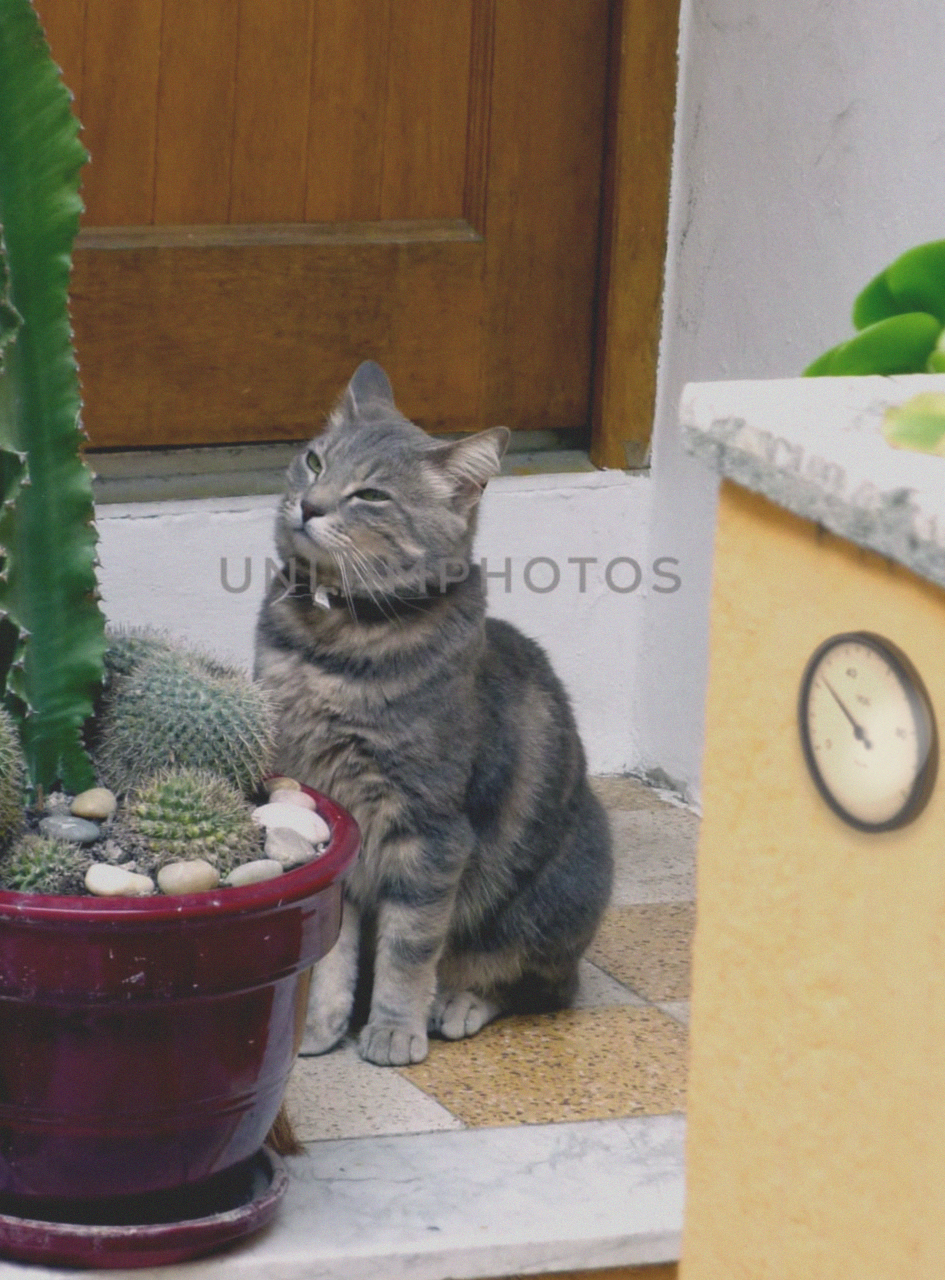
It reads **25** V
